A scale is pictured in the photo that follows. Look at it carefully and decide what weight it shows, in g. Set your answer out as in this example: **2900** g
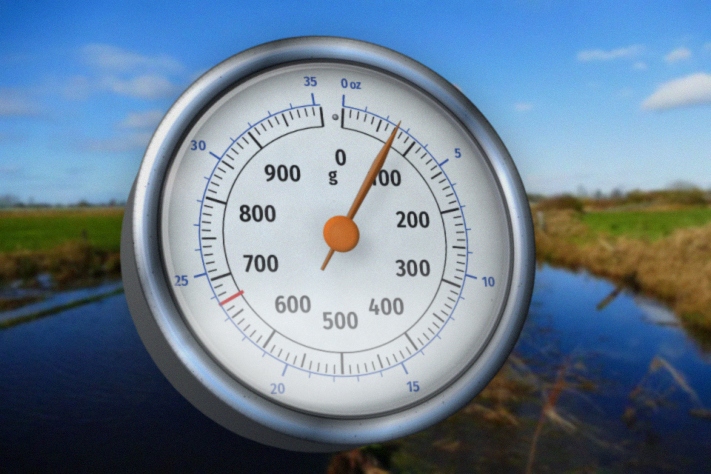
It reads **70** g
